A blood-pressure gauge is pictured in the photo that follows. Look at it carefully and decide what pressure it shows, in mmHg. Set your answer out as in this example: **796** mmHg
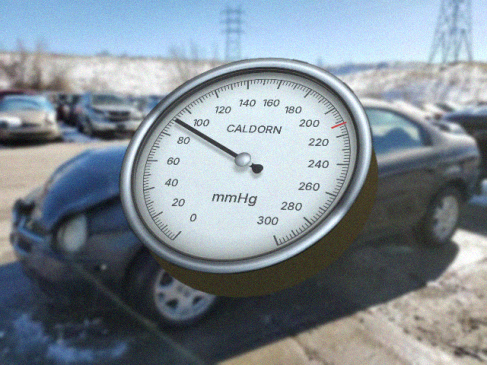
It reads **90** mmHg
